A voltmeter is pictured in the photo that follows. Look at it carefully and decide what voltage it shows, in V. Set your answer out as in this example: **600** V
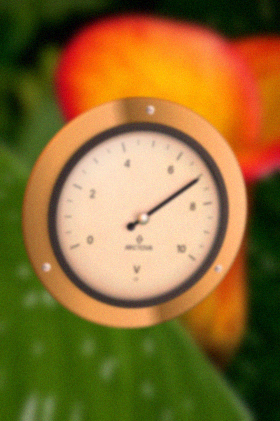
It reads **7** V
